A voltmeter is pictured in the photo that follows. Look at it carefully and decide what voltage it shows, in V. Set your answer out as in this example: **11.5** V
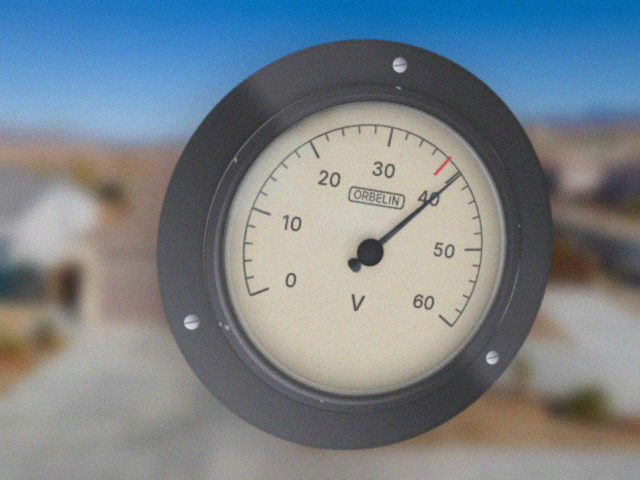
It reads **40** V
